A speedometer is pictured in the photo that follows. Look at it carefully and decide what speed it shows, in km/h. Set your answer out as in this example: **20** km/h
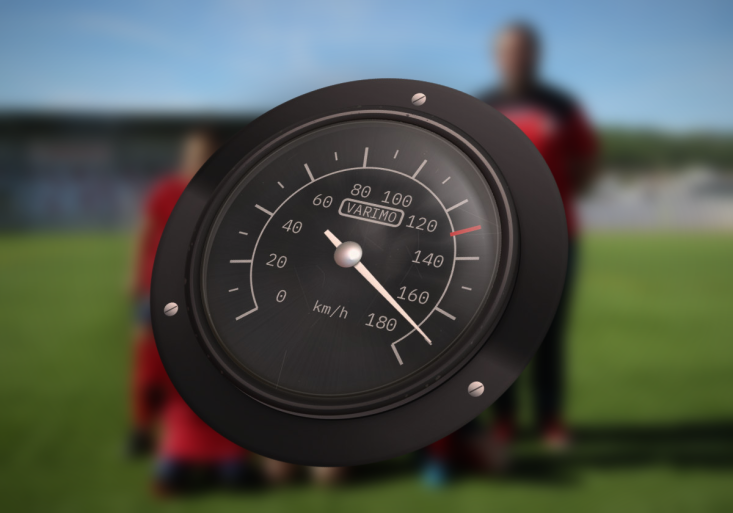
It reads **170** km/h
